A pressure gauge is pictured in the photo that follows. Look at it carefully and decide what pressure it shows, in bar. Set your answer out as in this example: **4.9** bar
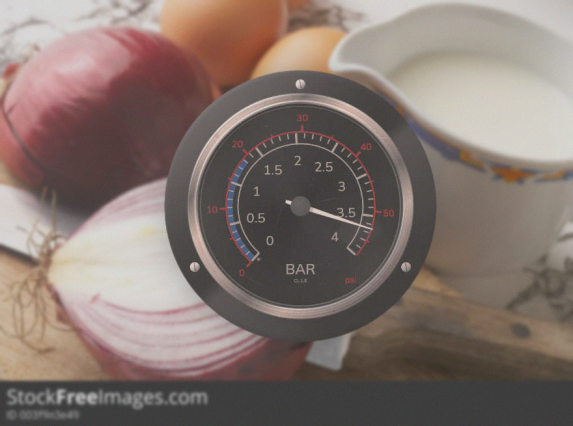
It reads **3.65** bar
